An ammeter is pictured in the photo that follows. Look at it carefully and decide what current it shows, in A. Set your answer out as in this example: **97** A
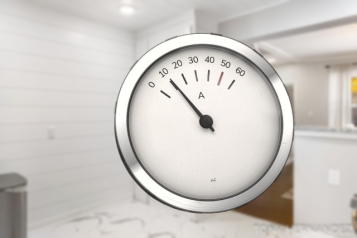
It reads **10** A
